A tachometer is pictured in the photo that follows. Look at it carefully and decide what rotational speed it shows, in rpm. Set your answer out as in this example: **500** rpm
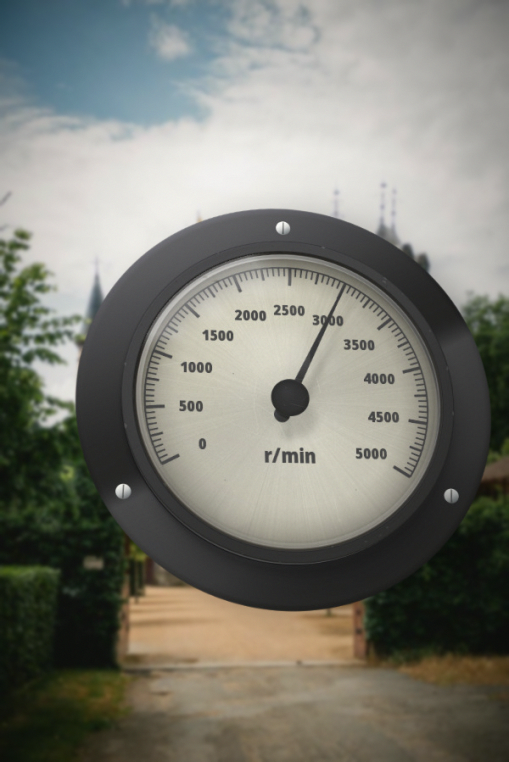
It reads **3000** rpm
